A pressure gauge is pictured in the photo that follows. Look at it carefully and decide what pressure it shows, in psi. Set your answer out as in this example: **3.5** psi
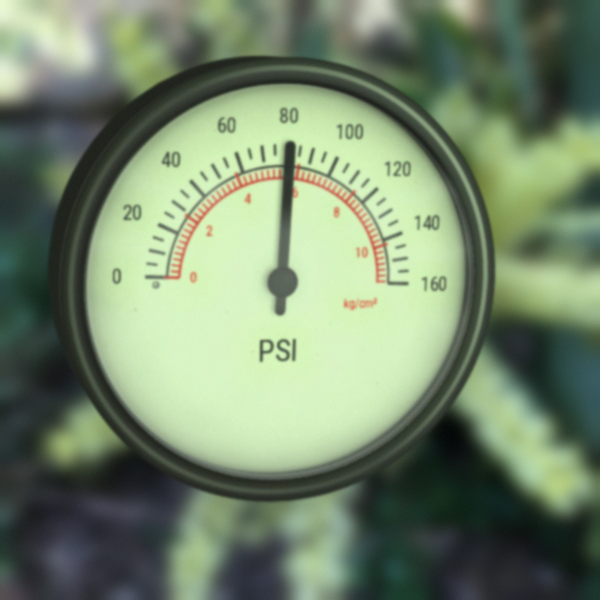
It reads **80** psi
